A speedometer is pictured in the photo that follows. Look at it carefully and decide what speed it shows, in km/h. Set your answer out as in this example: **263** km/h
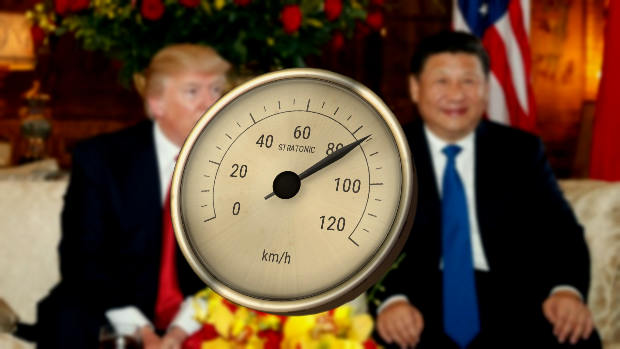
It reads **85** km/h
